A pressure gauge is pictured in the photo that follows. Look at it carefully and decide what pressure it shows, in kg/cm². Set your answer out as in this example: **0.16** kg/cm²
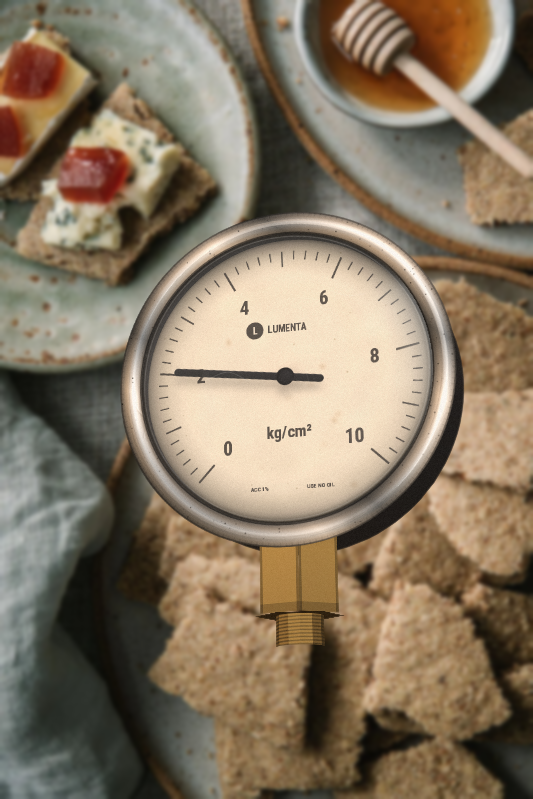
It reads **2** kg/cm²
